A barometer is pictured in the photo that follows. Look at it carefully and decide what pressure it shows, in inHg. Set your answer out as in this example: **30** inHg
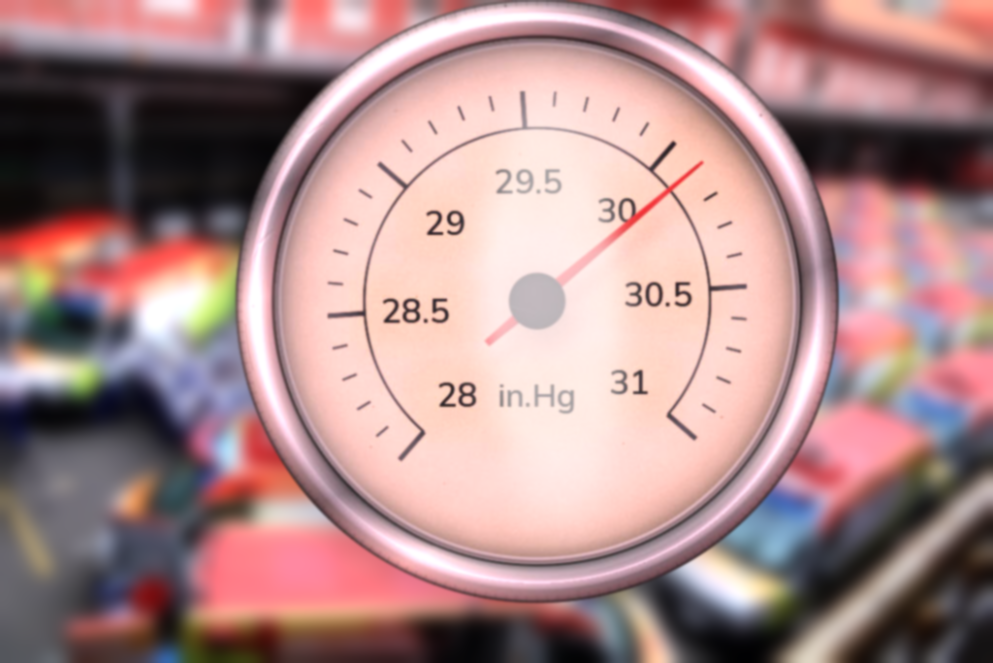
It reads **30.1** inHg
